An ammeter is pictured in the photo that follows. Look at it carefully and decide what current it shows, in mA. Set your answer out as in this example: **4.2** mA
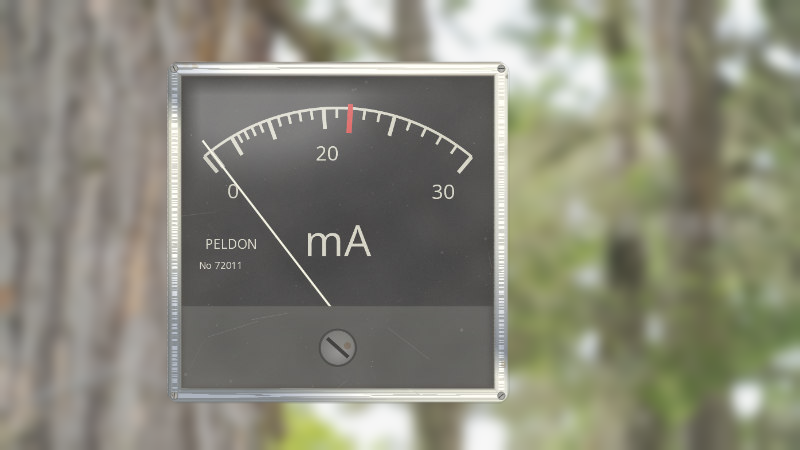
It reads **5** mA
